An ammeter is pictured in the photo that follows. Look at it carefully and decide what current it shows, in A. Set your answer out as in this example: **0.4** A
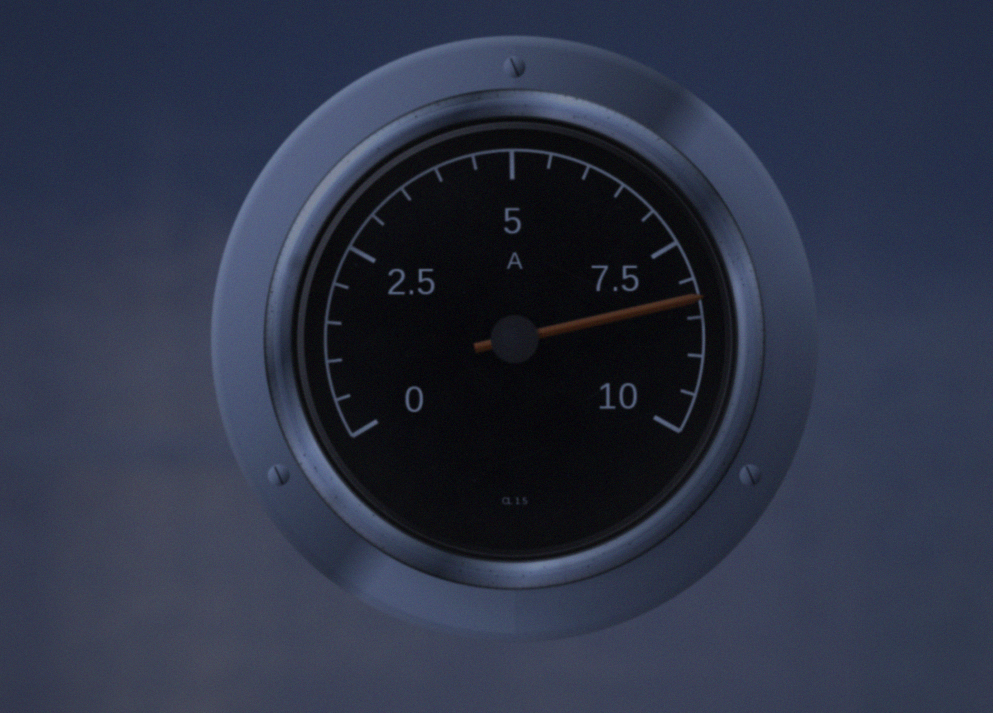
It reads **8.25** A
